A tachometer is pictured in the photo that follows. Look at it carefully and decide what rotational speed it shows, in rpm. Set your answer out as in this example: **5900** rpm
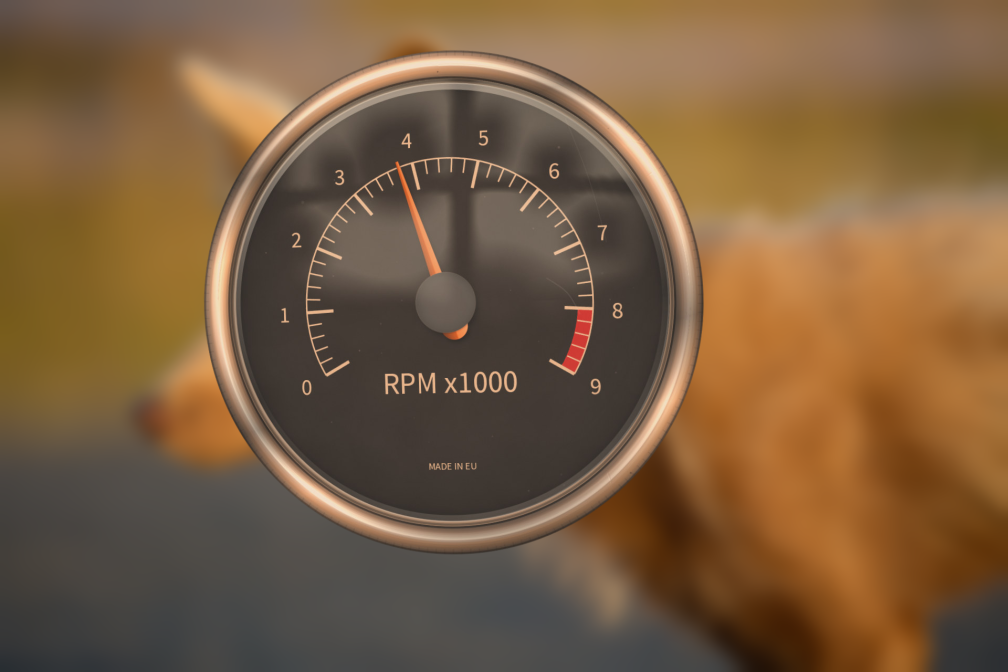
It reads **3800** rpm
